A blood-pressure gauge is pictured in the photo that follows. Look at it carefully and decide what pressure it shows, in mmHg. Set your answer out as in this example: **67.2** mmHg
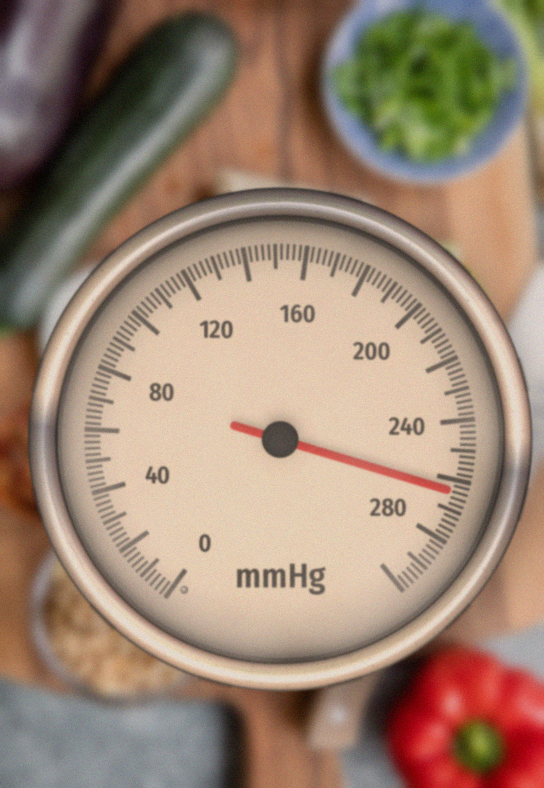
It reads **264** mmHg
